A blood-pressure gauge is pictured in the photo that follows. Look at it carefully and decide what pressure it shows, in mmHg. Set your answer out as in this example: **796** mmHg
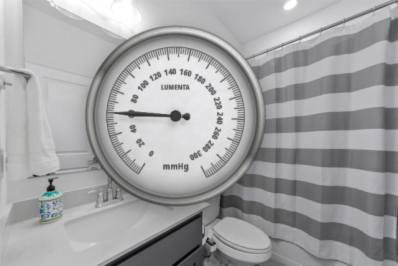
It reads **60** mmHg
